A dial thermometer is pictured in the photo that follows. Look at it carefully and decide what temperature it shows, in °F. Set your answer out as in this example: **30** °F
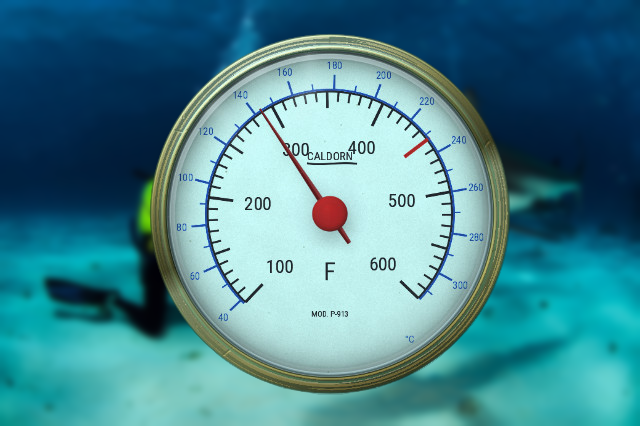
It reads **290** °F
